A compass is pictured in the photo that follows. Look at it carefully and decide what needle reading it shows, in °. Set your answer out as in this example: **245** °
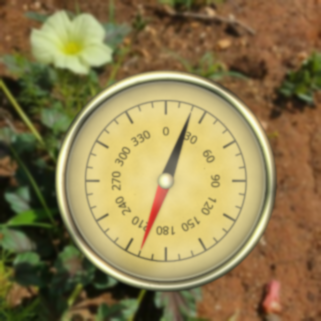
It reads **200** °
